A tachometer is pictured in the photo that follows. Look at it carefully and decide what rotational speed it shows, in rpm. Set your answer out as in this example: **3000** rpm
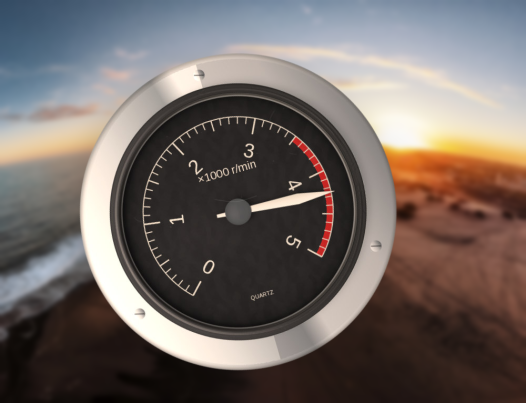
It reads **4250** rpm
